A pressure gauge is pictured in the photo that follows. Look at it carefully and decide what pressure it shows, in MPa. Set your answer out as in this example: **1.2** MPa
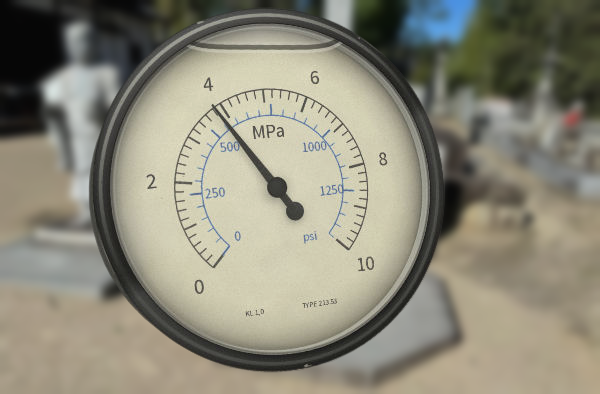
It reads **3.8** MPa
